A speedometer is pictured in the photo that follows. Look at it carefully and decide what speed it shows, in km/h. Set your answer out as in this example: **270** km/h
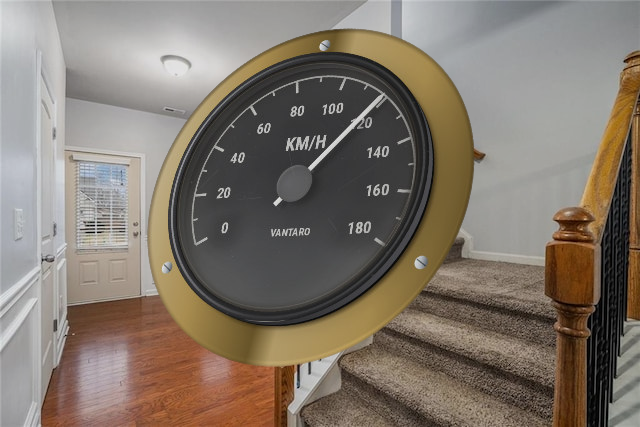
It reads **120** km/h
